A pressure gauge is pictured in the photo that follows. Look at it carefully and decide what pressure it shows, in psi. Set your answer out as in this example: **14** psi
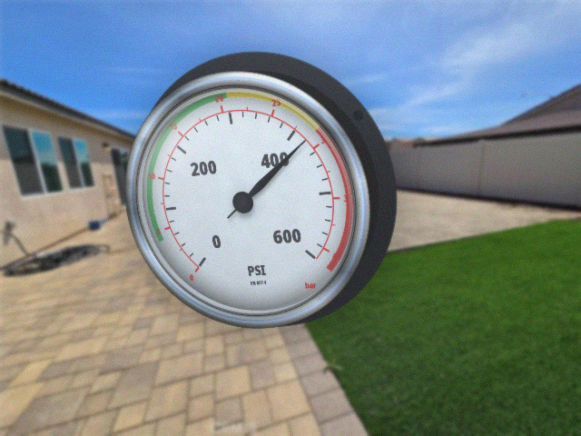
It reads **420** psi
